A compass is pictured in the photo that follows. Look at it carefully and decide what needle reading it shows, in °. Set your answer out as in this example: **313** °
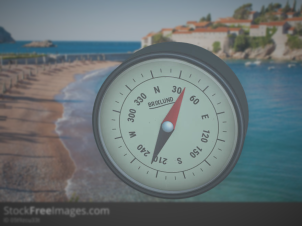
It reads **40** °
